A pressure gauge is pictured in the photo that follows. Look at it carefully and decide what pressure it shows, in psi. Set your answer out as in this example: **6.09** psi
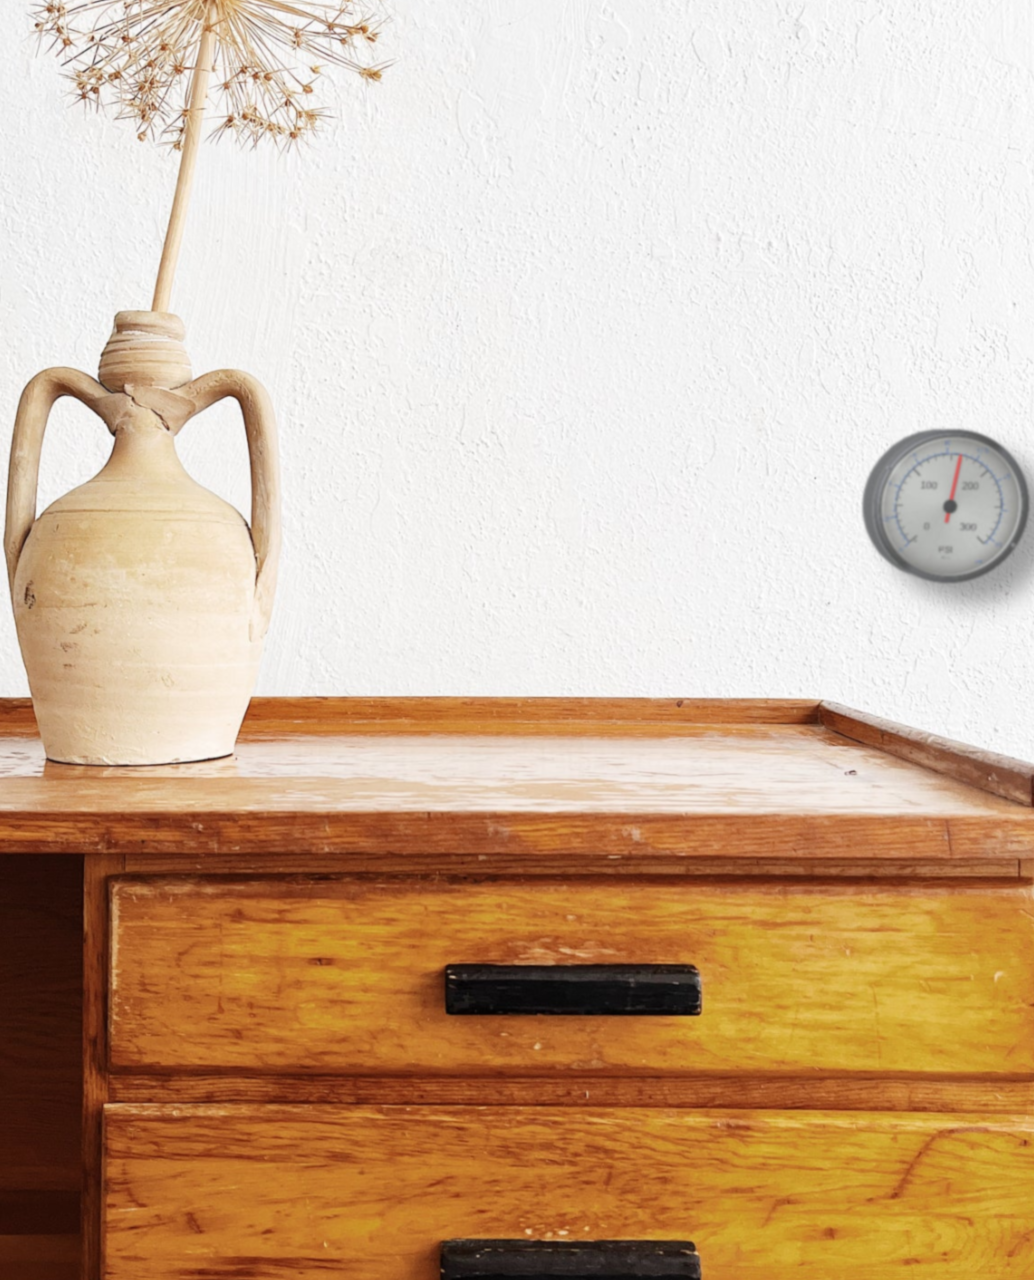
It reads **160** psi
